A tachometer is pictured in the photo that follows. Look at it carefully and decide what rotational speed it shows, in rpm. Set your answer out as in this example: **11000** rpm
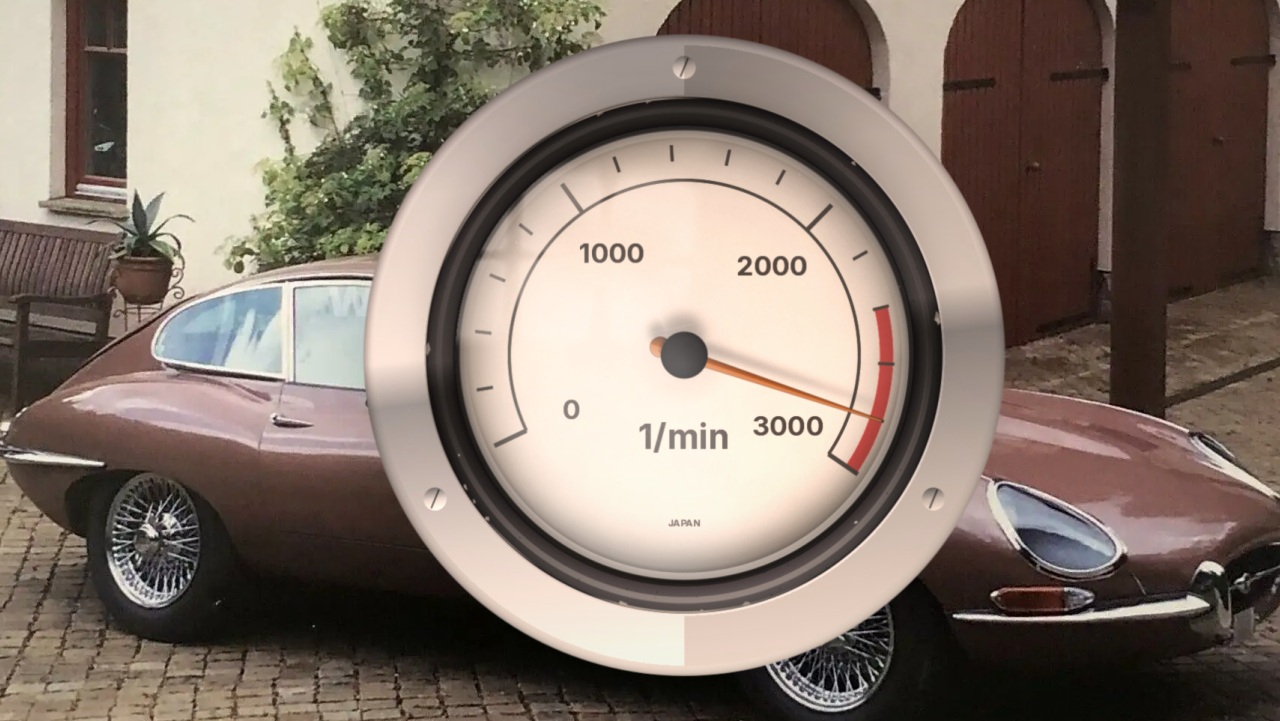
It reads **2800** rpm
